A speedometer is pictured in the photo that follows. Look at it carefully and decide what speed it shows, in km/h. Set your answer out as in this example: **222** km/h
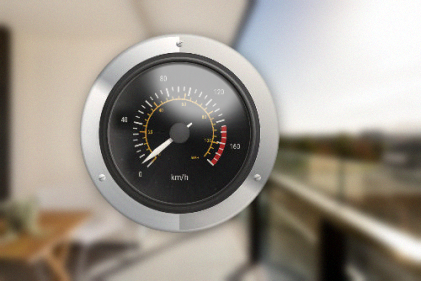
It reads **5** km/h
